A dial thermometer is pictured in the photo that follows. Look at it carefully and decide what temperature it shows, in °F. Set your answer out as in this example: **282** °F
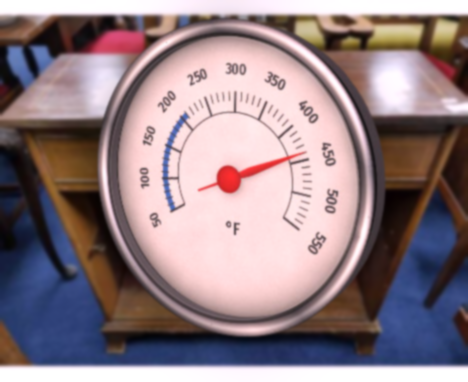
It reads **440** °F
